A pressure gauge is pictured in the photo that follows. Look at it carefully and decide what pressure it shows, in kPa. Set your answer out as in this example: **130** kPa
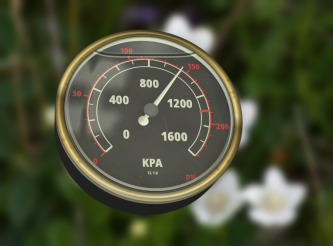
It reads **1000** kPa
